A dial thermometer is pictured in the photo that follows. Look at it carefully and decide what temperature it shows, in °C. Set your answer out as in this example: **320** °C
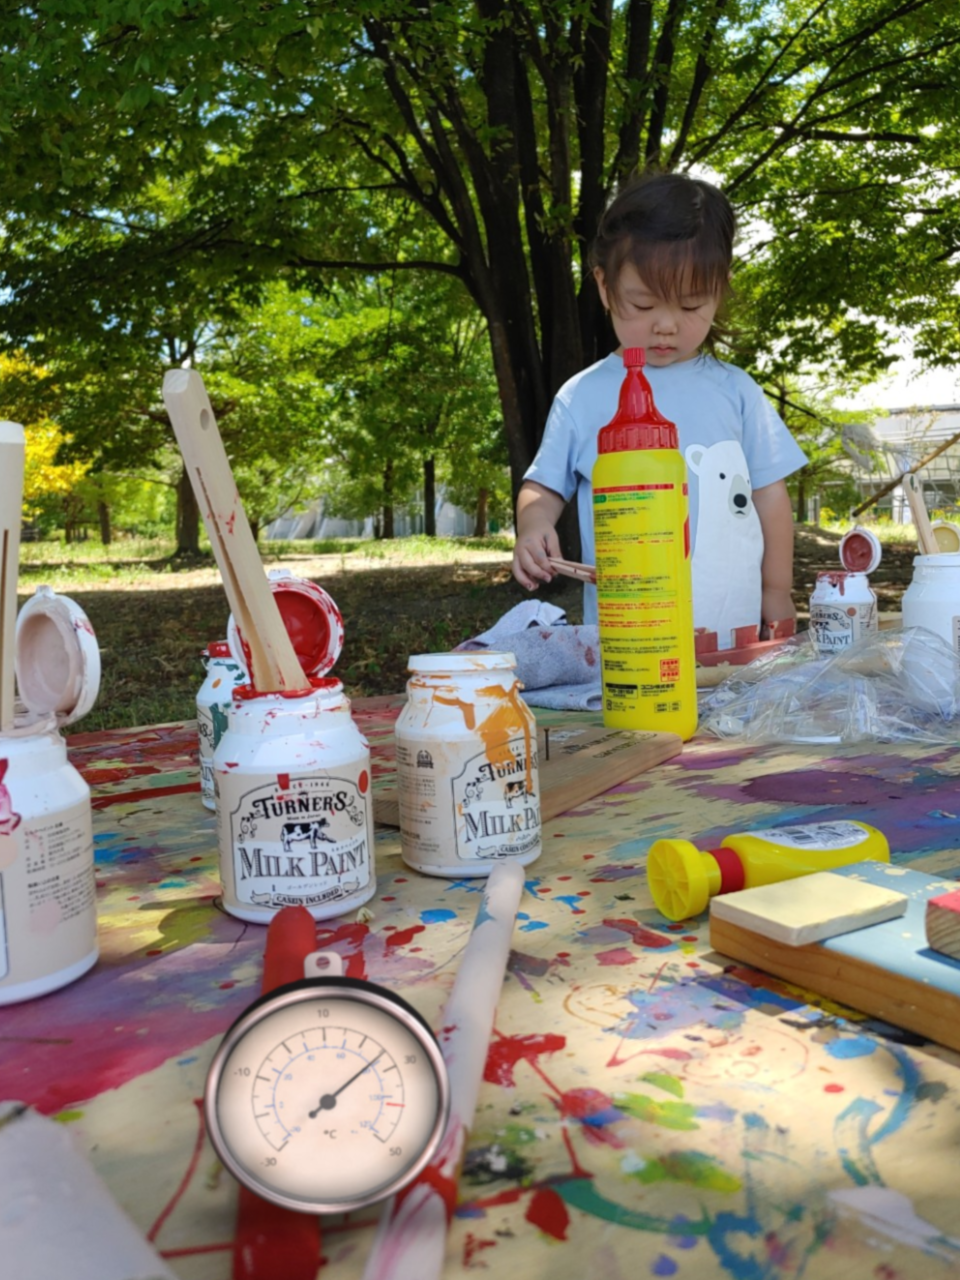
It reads **25** °C
